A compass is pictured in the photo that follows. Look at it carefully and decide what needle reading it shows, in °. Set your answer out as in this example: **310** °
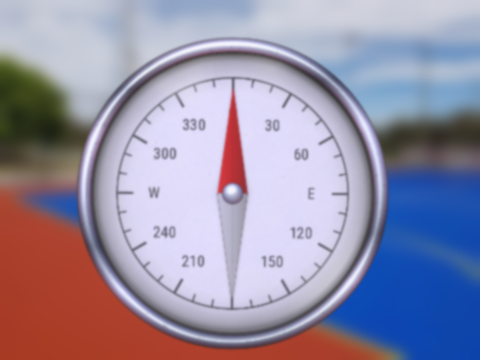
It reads **0** °
